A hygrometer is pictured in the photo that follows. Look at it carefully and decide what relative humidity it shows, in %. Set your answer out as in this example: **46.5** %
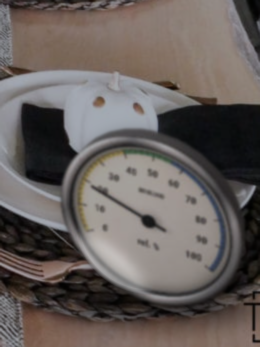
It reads **20** %
